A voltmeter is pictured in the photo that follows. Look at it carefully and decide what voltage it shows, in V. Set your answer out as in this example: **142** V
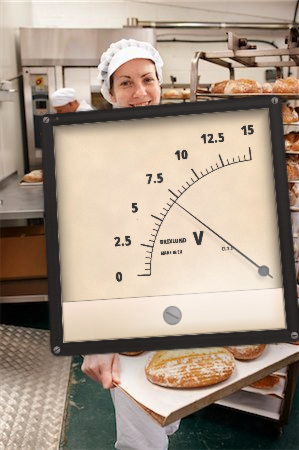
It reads **7** V
